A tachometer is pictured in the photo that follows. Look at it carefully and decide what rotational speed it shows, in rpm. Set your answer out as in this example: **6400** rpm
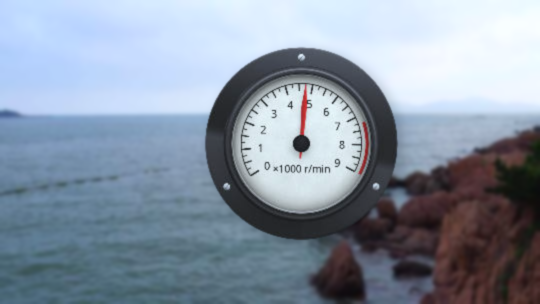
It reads **4750** rpm
